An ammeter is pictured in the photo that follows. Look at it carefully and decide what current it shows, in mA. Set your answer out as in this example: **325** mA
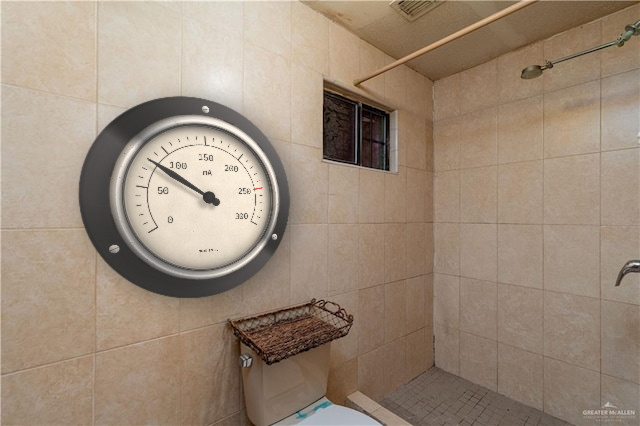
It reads **80** mA
